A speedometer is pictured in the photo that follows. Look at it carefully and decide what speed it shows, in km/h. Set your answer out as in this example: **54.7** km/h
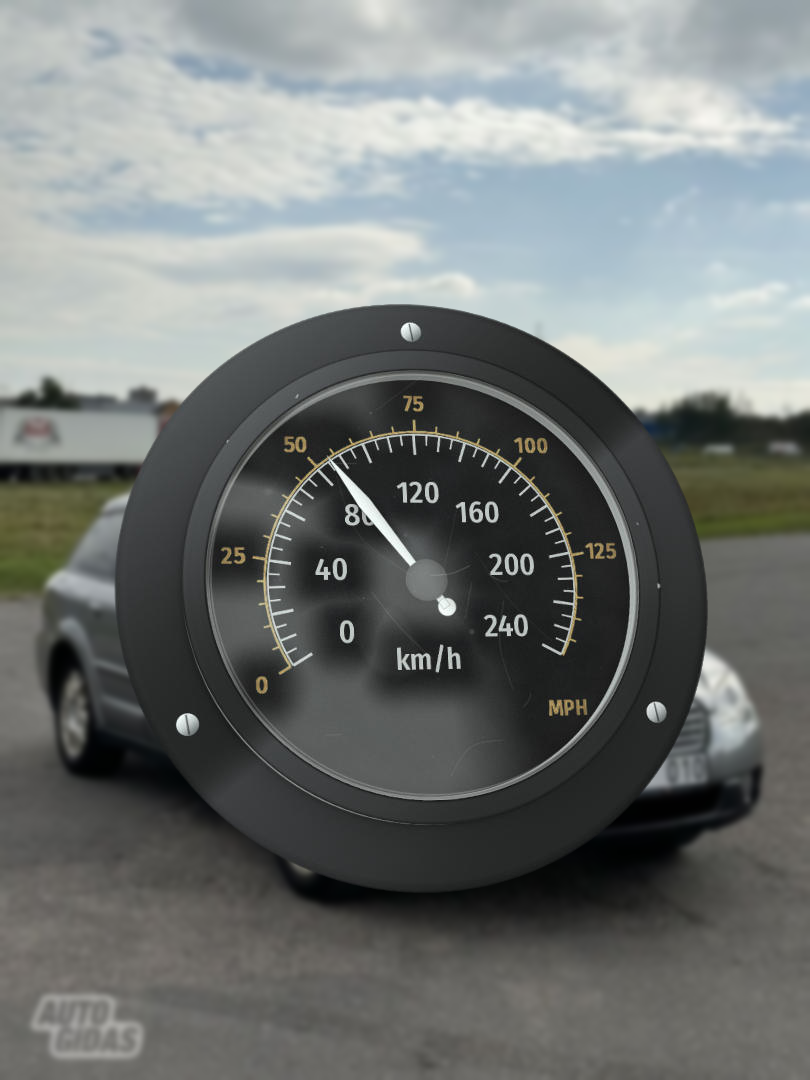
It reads **85** km/h
